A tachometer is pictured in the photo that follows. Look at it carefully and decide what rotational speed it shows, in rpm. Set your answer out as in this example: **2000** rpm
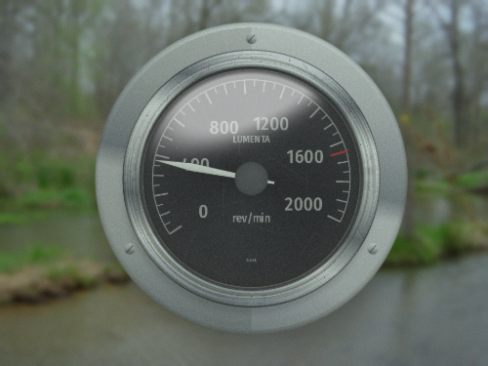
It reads **375** rpm
